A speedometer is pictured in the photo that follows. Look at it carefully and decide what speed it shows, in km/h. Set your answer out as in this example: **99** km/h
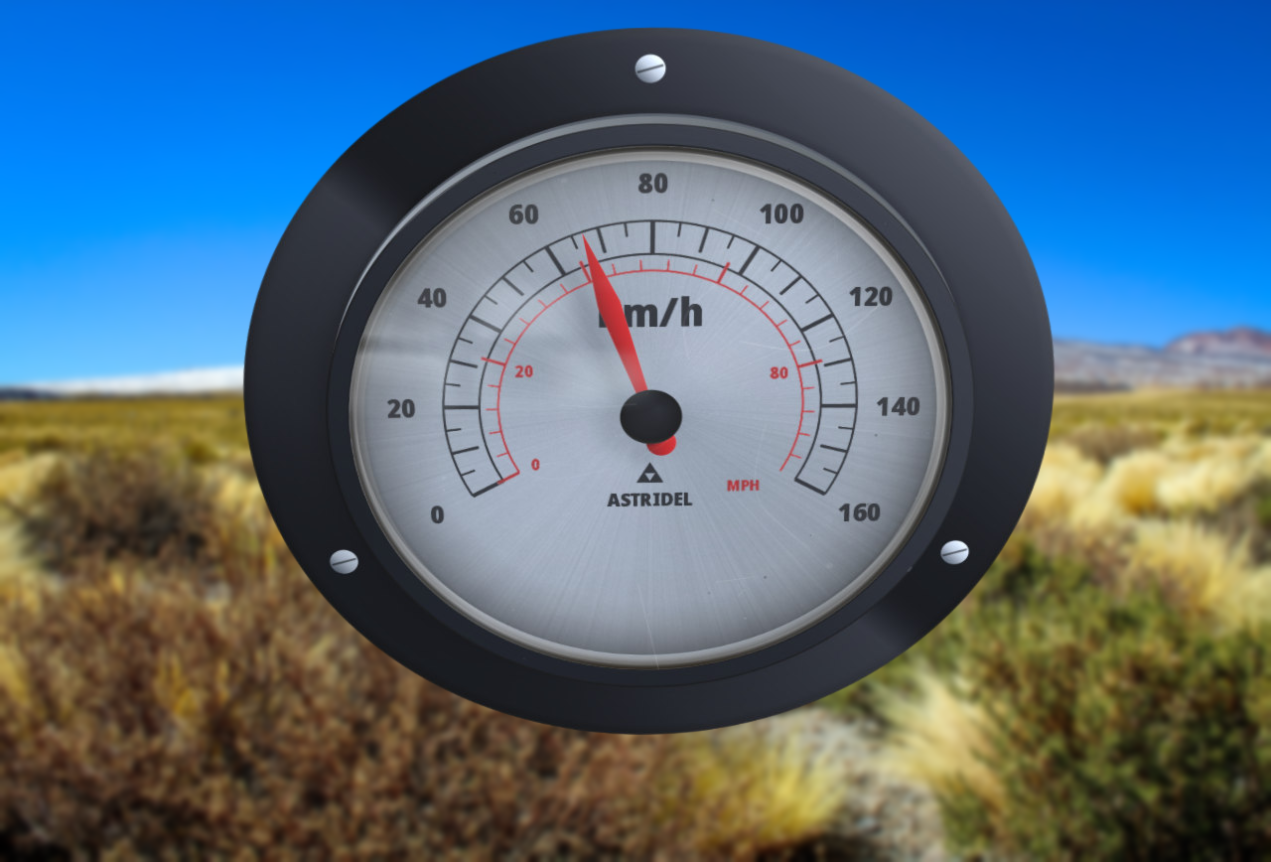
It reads **67.5** km/h
